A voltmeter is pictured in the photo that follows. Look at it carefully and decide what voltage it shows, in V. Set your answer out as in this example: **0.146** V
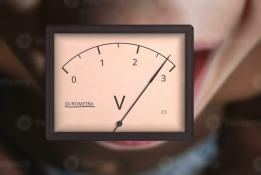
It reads **2.75** V
